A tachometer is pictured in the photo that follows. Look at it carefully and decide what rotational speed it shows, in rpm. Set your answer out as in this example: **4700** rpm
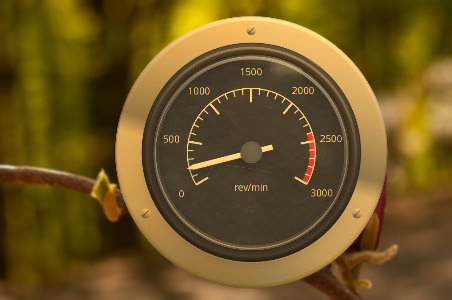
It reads **200** rpm
